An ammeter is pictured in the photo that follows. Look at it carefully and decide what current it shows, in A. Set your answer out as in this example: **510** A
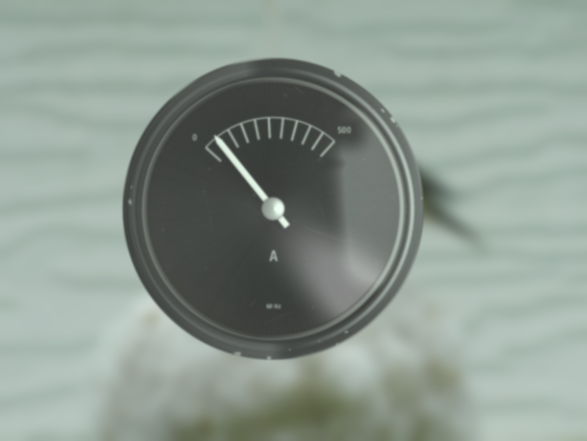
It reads **50** A
